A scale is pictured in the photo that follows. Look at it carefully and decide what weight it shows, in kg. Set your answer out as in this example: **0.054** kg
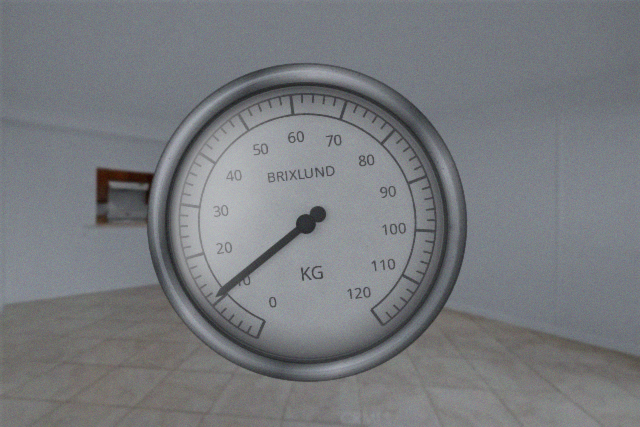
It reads **11** kg
